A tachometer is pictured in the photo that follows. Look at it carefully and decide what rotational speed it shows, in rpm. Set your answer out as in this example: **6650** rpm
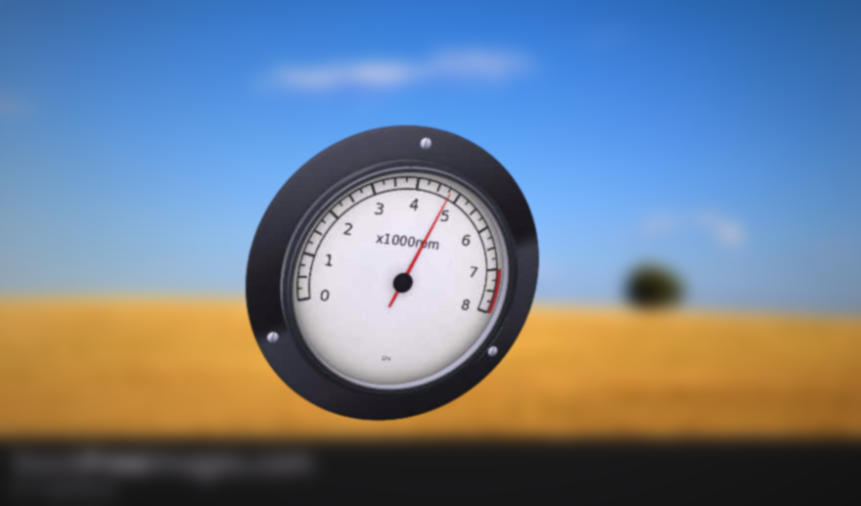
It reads **4750** rpm
